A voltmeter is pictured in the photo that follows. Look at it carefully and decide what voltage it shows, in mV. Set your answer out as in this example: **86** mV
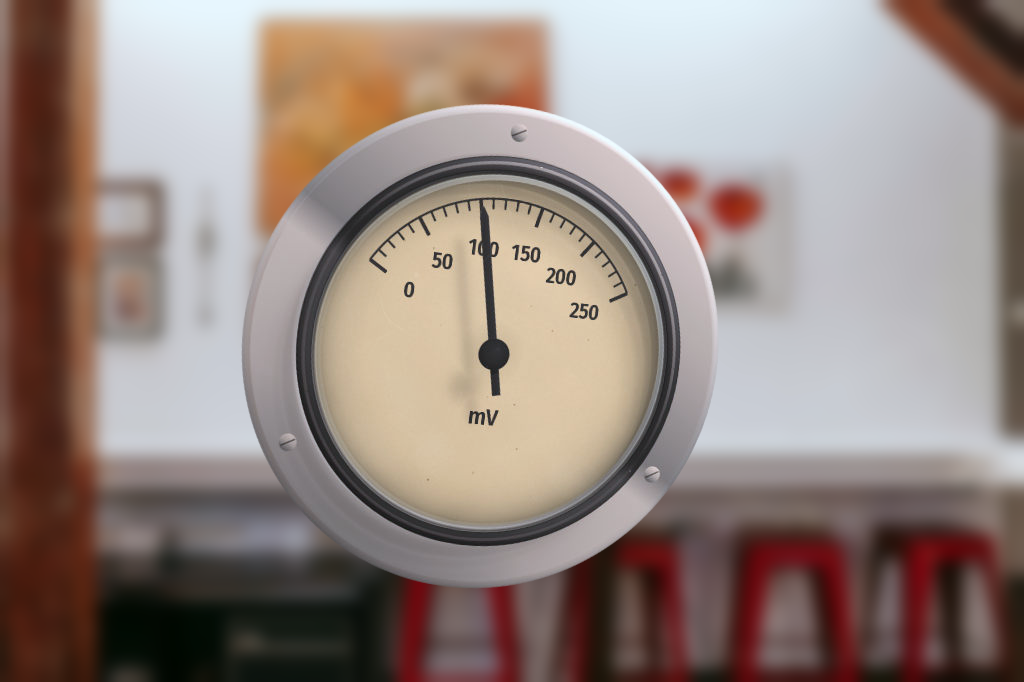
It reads **100** mV
